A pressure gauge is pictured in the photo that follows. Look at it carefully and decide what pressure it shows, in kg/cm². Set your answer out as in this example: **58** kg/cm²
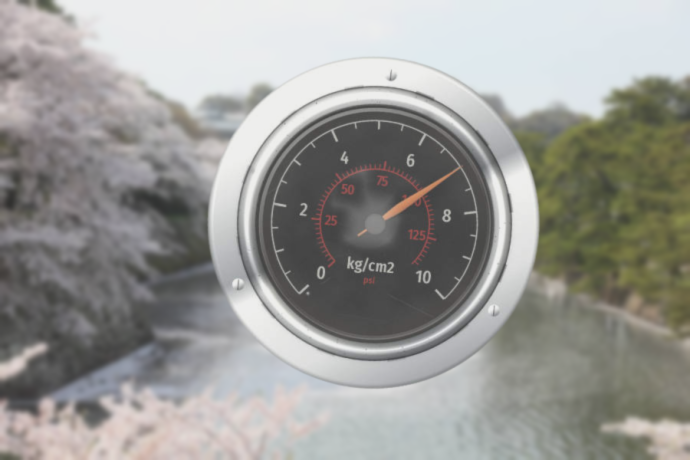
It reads **7** kg/cm²
